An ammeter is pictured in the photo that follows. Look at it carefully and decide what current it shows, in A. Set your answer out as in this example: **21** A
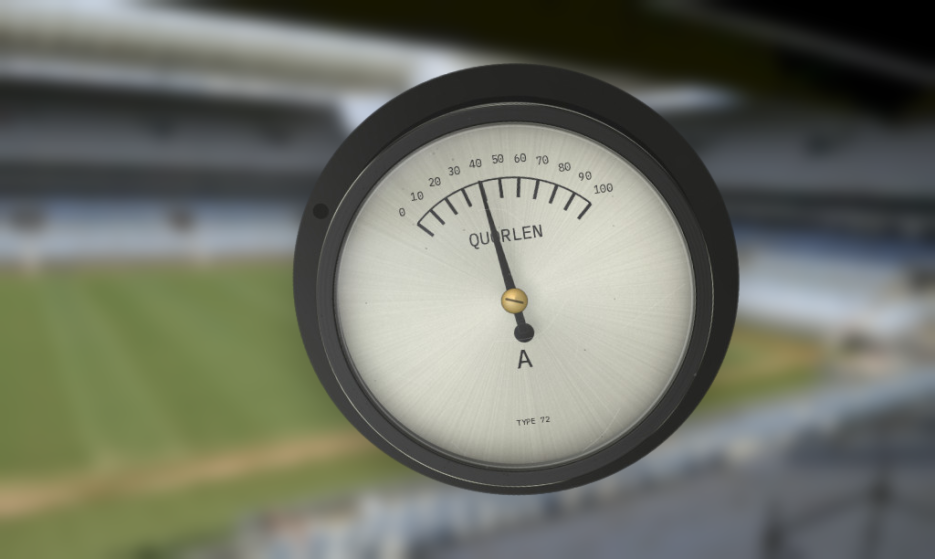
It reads **40** A
